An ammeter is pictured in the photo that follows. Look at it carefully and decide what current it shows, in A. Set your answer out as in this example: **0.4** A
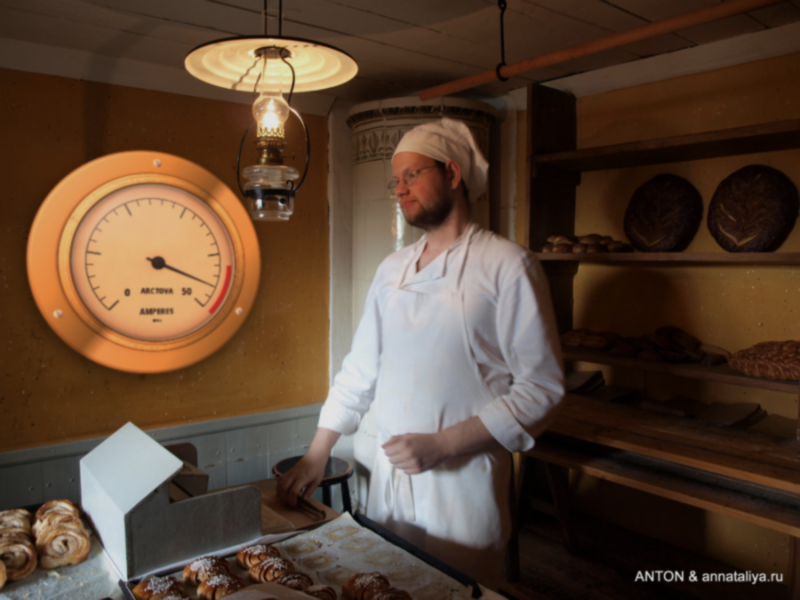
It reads **46** A
